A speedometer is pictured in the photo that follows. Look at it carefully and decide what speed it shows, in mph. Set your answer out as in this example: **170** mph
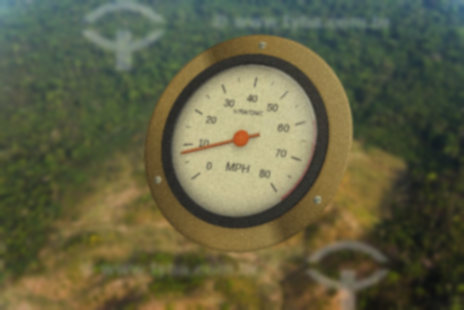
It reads **7.5** mph
